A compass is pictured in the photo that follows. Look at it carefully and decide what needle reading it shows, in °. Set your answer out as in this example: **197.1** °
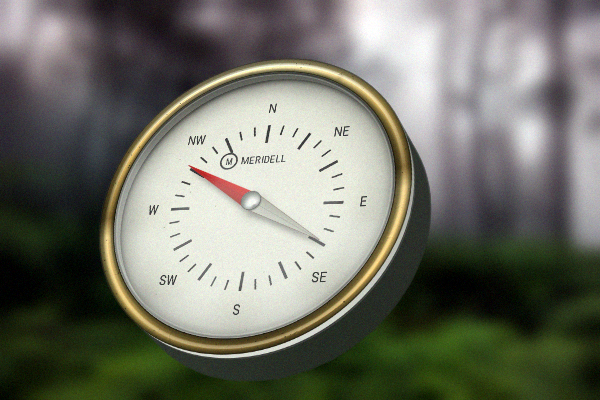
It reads **300** °
